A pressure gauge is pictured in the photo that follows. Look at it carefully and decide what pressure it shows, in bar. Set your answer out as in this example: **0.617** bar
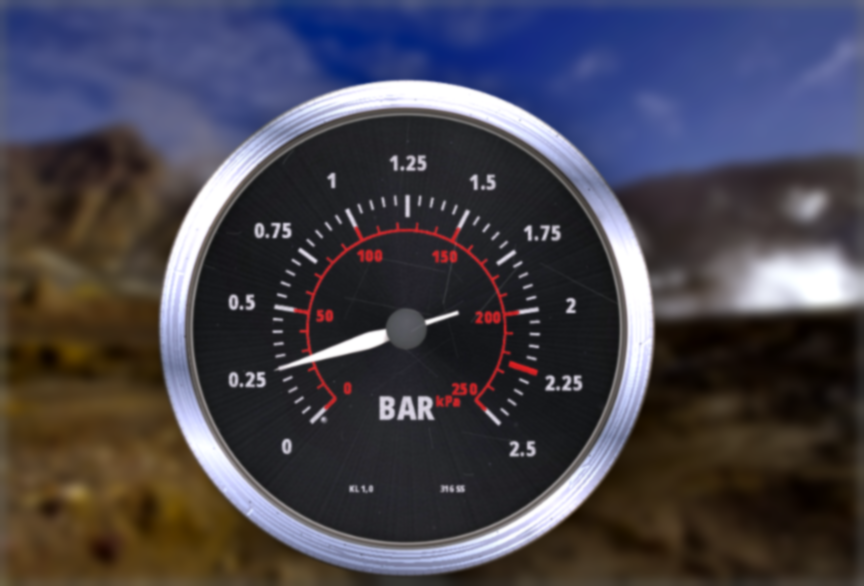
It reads **0.25** bar
